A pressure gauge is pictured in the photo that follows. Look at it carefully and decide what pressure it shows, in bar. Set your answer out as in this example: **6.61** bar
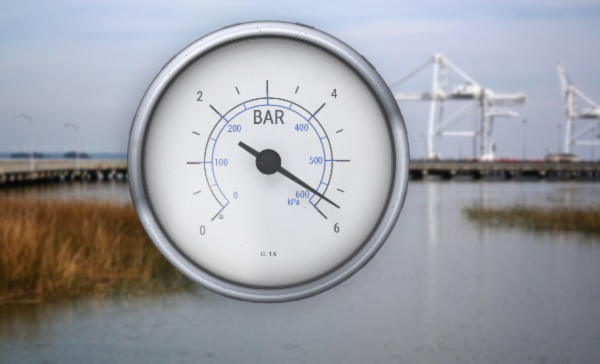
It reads **5.75** bar
